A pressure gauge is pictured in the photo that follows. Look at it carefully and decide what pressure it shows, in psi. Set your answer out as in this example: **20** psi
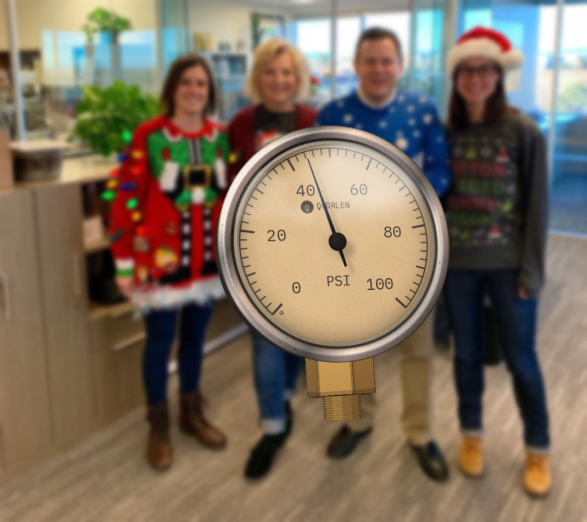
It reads **44** psi
